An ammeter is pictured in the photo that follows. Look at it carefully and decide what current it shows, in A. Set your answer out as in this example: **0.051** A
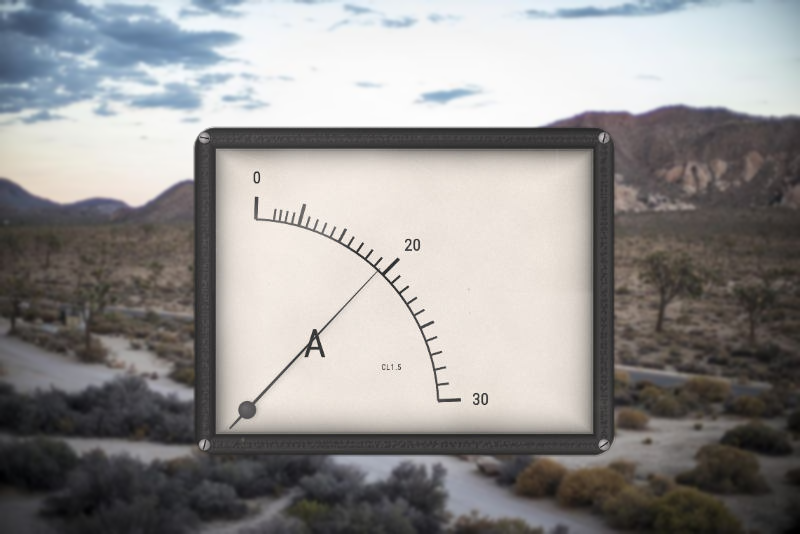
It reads **19.5** A
